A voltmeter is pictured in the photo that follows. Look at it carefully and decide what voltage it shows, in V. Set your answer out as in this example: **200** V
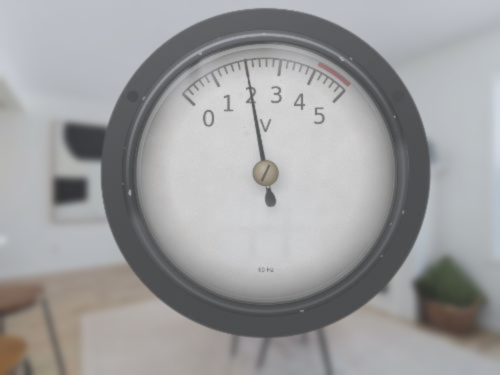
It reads **2** V
